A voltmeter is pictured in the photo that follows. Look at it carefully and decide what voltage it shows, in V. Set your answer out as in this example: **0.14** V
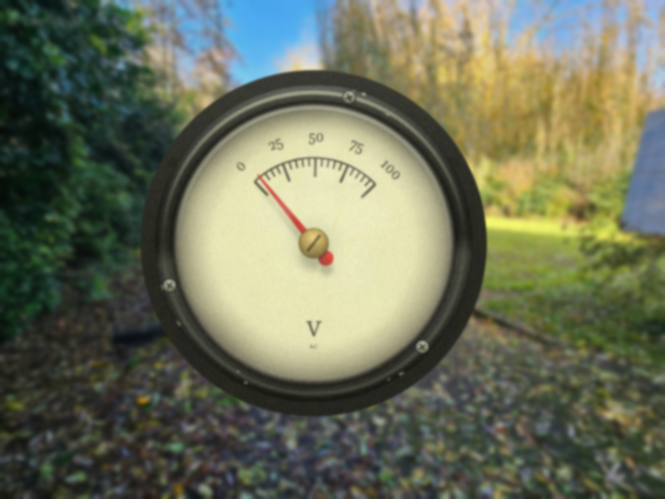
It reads **5** V
